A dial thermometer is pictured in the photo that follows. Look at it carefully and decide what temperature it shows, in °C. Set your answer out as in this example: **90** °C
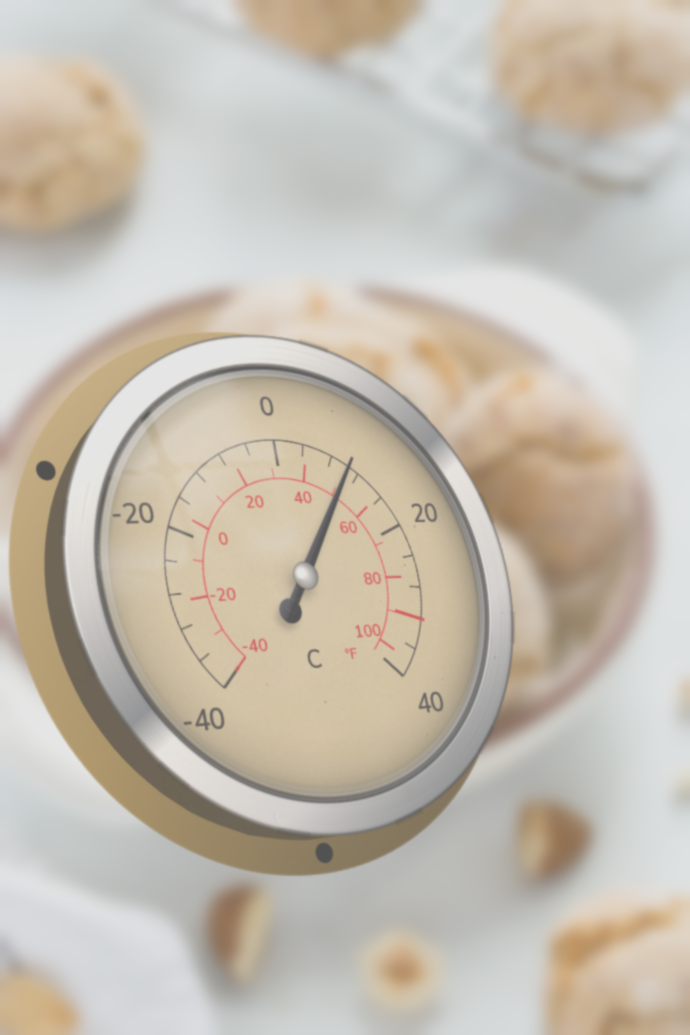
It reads **10** °C
